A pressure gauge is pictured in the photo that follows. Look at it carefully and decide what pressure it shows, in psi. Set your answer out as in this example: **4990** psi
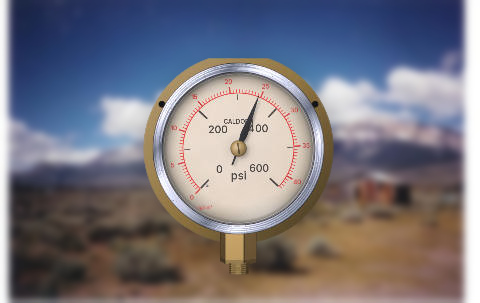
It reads **350** psi
